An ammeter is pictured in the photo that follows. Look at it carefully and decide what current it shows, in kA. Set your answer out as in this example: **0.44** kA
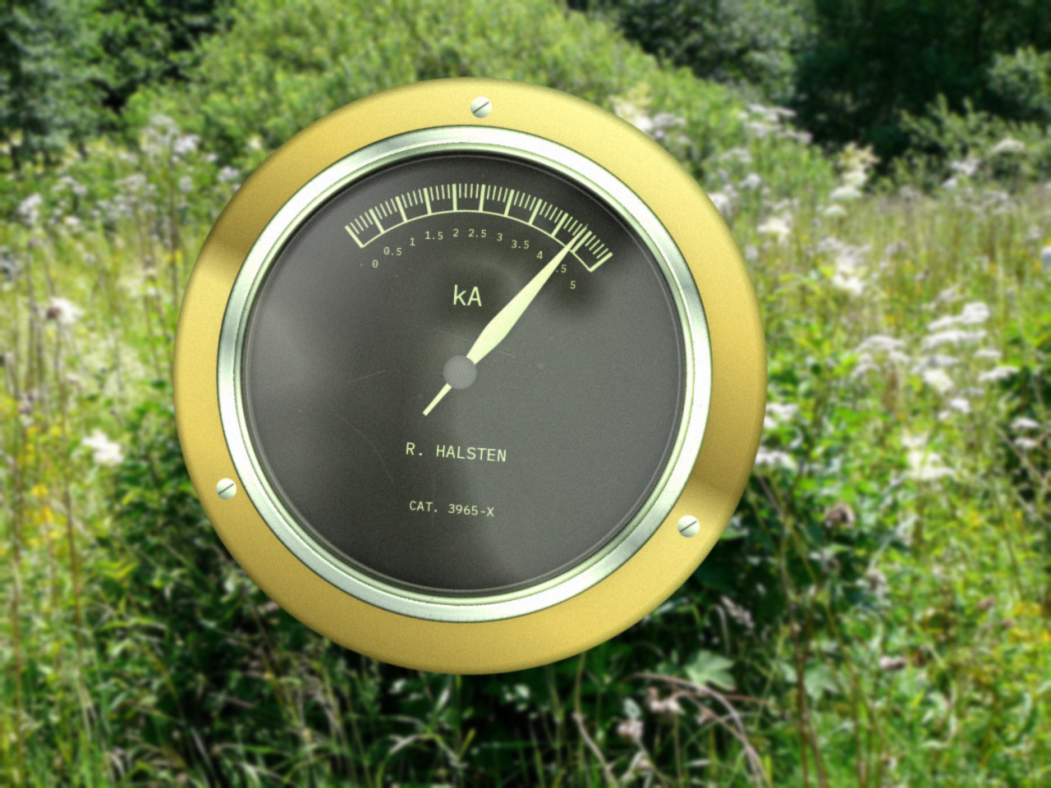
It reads **4.4** kA
